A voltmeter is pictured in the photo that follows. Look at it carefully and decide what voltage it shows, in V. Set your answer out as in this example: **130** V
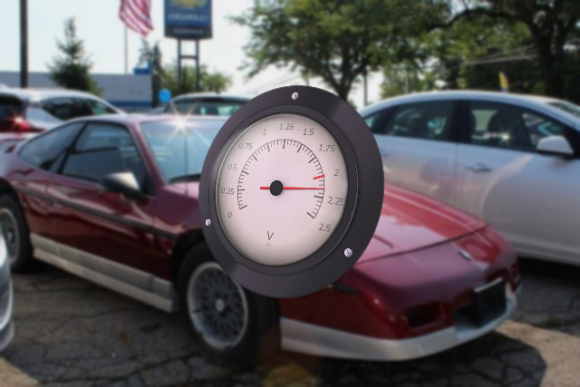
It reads **2.15** V
